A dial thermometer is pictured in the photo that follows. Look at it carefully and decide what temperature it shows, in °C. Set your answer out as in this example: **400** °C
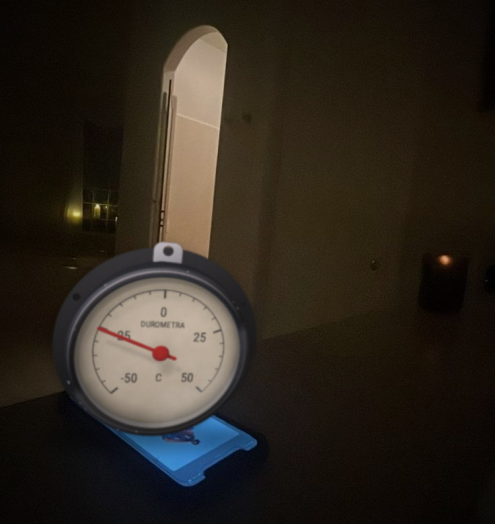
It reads **-25** °C
